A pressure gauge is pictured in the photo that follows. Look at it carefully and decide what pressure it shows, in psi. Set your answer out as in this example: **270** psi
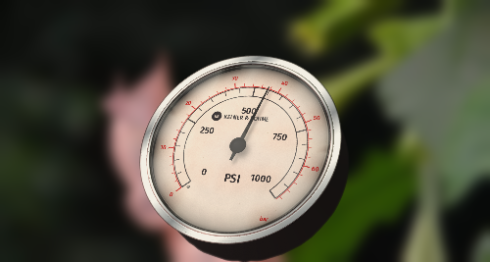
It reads **550** psi
